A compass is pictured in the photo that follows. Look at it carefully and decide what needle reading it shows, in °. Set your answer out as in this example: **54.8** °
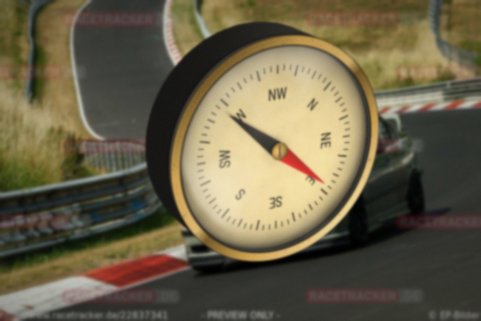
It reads **85** °
